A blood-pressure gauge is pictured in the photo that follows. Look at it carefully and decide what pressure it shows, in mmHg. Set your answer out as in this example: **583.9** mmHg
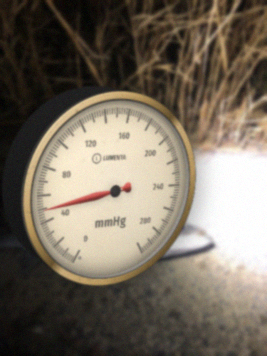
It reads **50** mmHg
